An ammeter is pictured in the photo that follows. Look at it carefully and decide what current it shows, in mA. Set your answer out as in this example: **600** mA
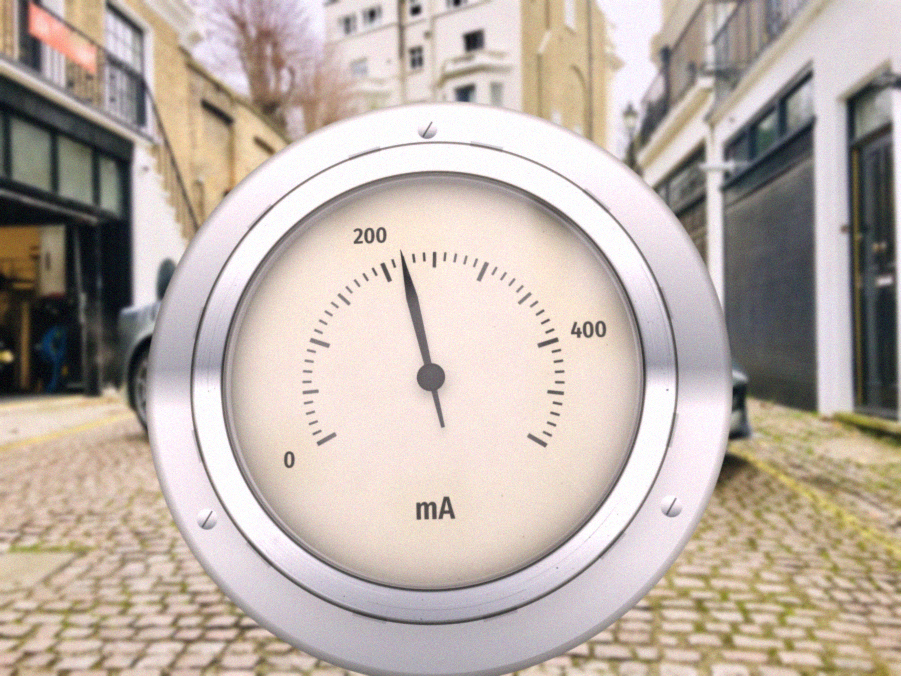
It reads **220** mA
